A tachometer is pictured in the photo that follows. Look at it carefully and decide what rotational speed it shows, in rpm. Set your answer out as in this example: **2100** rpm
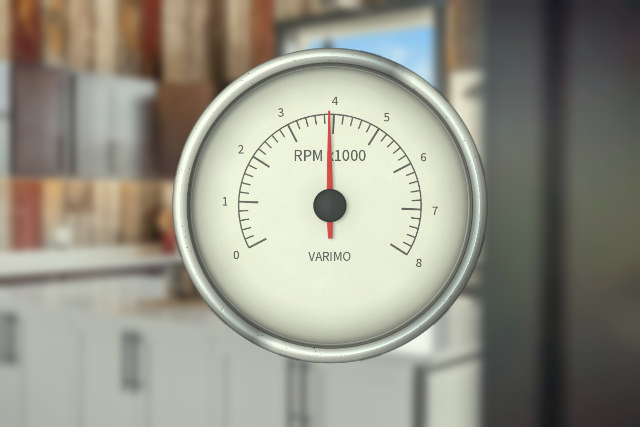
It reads **3900** rpm
